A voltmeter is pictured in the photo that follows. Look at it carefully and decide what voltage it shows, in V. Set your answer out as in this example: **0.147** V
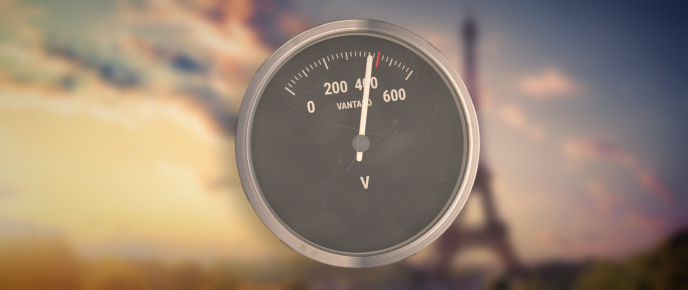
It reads **400** V
